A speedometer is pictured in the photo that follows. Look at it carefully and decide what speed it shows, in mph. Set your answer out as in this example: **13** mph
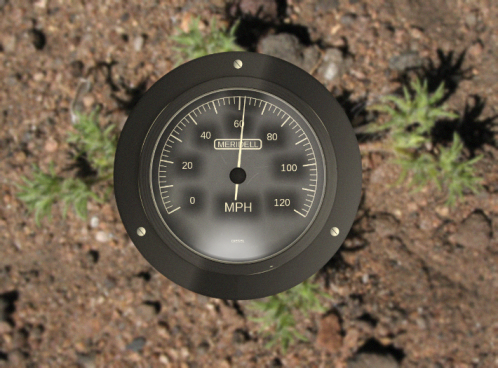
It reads **62** mph
